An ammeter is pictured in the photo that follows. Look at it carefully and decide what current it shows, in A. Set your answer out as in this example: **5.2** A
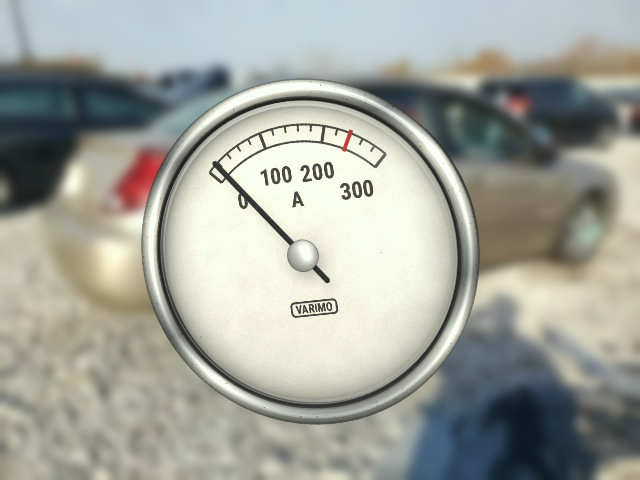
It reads **20** A
